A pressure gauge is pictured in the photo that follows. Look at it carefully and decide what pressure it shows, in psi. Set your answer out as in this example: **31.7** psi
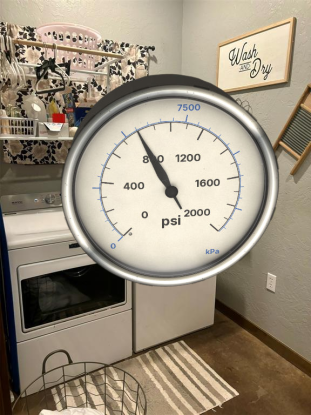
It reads **800** psi
